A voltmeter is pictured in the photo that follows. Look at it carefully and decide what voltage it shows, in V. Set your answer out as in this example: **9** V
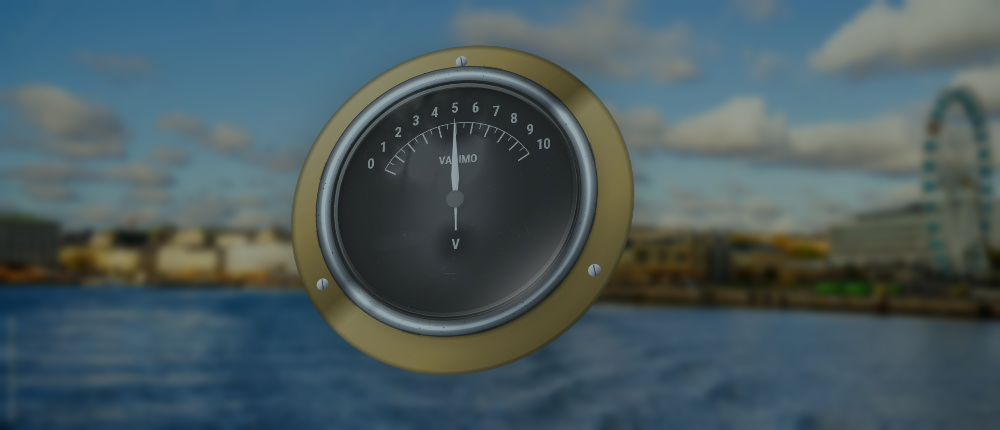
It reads **5** V
